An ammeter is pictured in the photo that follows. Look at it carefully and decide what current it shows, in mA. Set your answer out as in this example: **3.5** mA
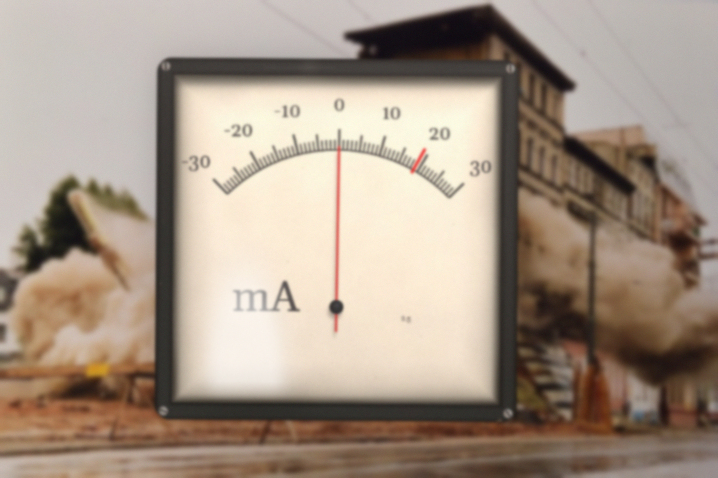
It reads **0** mA
